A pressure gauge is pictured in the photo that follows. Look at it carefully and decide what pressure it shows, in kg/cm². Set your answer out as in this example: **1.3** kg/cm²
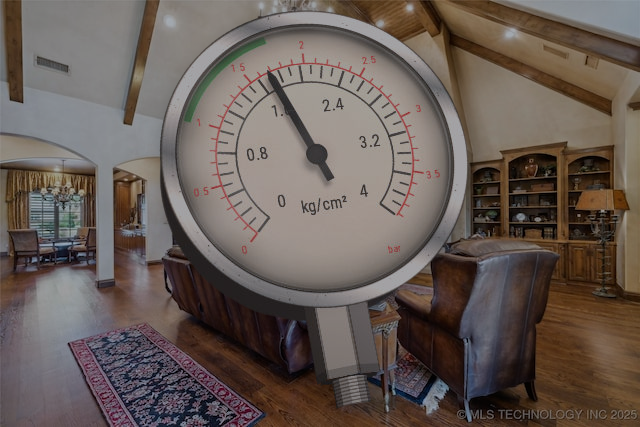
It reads **1.7** kg/cm²
